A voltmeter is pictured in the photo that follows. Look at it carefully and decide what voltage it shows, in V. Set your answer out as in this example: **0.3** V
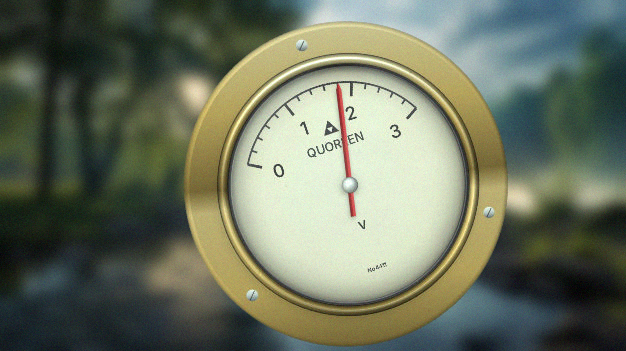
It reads **1.8** V
